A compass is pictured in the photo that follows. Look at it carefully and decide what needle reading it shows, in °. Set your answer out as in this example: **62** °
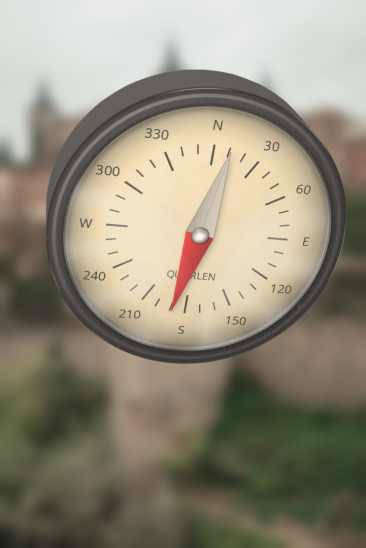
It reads **190** °
